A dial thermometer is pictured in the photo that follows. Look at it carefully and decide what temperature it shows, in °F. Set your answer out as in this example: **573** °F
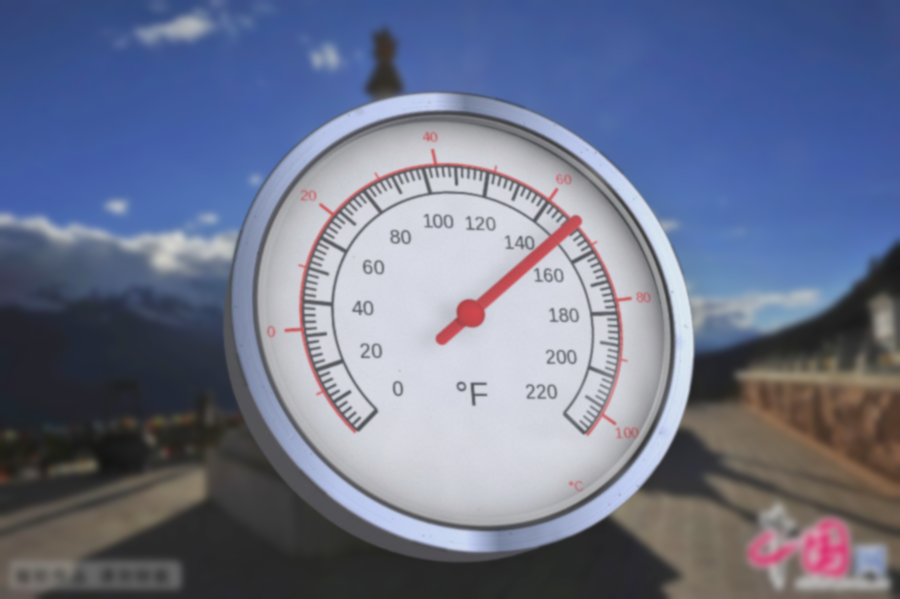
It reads **150** °F
